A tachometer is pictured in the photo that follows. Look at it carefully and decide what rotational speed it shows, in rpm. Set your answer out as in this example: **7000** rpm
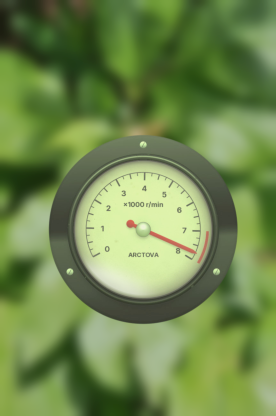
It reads **7750** rpm
